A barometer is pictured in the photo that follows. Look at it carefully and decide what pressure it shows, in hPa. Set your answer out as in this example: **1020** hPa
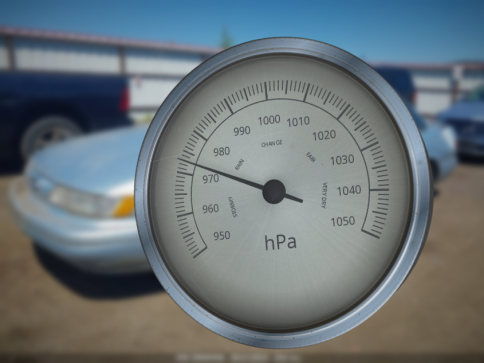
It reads **973** hPa
